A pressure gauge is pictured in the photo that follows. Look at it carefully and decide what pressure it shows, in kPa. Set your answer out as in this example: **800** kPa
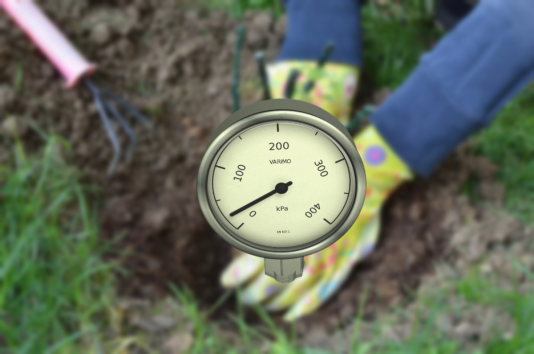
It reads **25** kPa
